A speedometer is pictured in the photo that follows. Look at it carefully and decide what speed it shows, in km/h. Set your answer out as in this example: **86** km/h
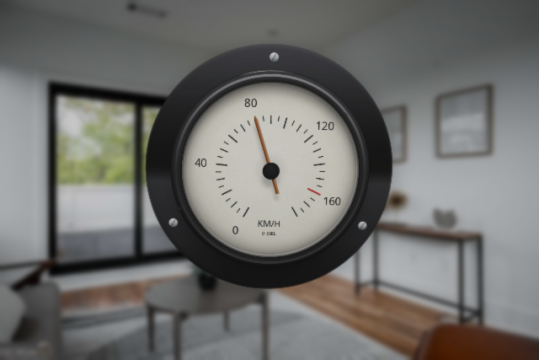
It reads **80** km/h
